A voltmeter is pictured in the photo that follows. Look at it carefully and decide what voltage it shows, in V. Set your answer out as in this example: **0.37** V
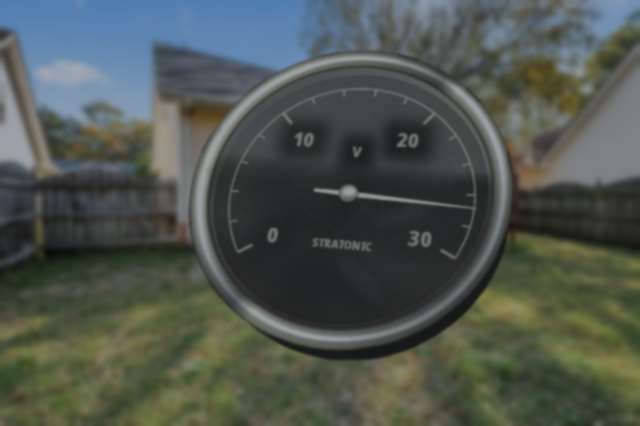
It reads **27** V
